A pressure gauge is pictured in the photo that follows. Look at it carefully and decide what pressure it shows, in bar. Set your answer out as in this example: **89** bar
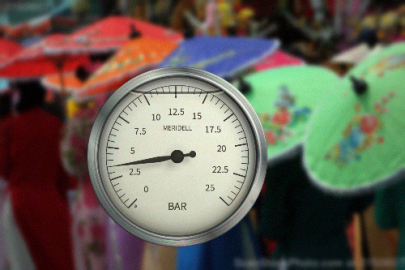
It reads **3.5** bar
